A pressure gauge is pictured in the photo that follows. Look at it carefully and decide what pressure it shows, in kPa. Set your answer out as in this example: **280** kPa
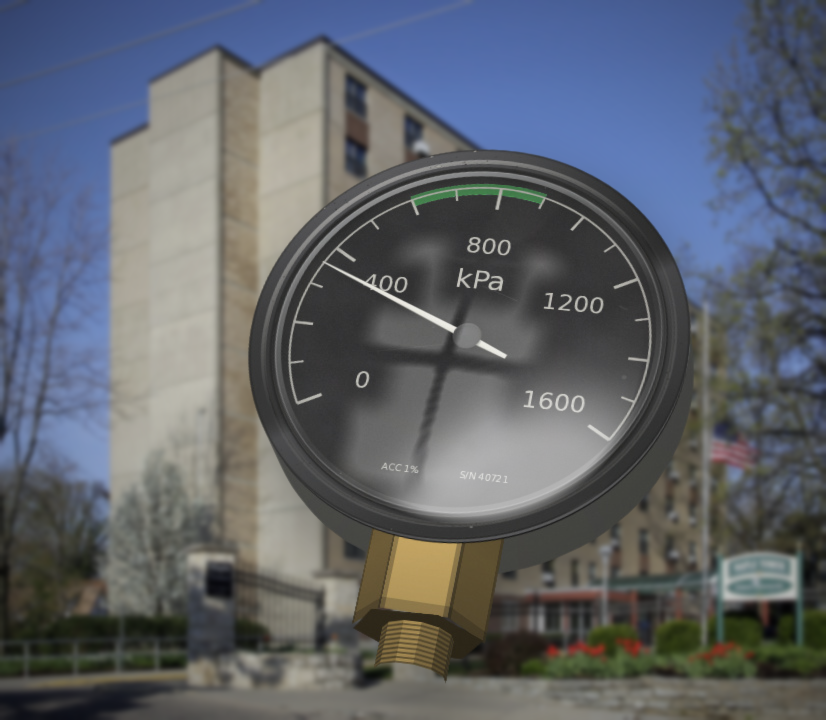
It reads **350** kPa
